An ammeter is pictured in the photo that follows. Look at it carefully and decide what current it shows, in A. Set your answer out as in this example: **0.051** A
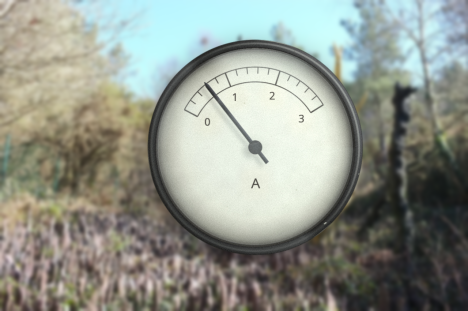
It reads **0.6** A
